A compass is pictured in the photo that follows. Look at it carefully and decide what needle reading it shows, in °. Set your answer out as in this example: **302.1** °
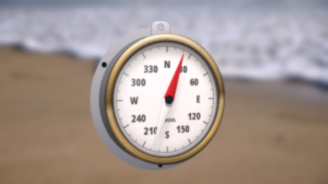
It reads **20** °
